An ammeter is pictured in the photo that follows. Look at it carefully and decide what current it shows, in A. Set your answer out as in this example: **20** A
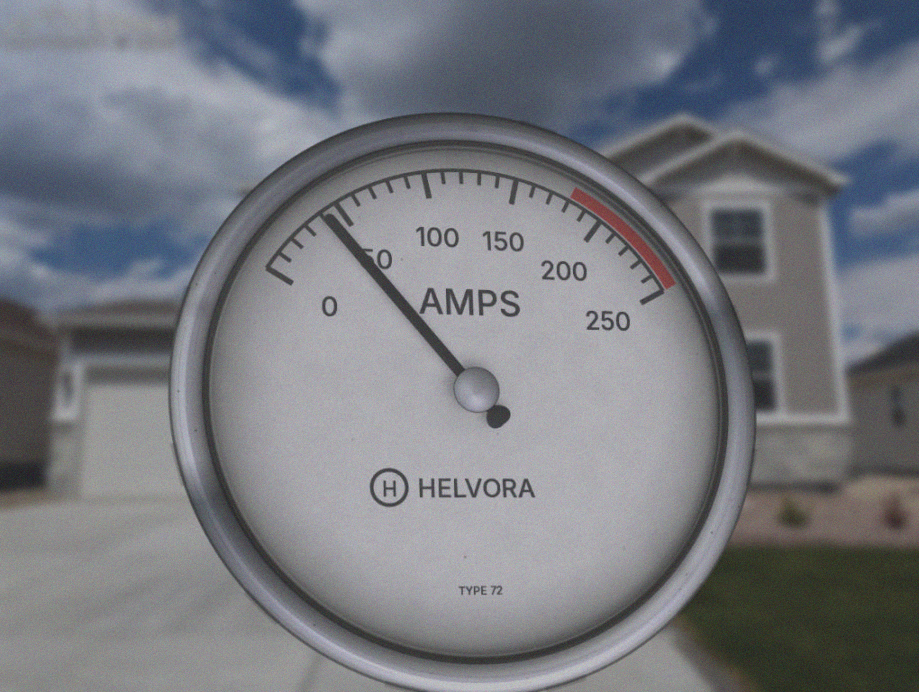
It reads **40** A
